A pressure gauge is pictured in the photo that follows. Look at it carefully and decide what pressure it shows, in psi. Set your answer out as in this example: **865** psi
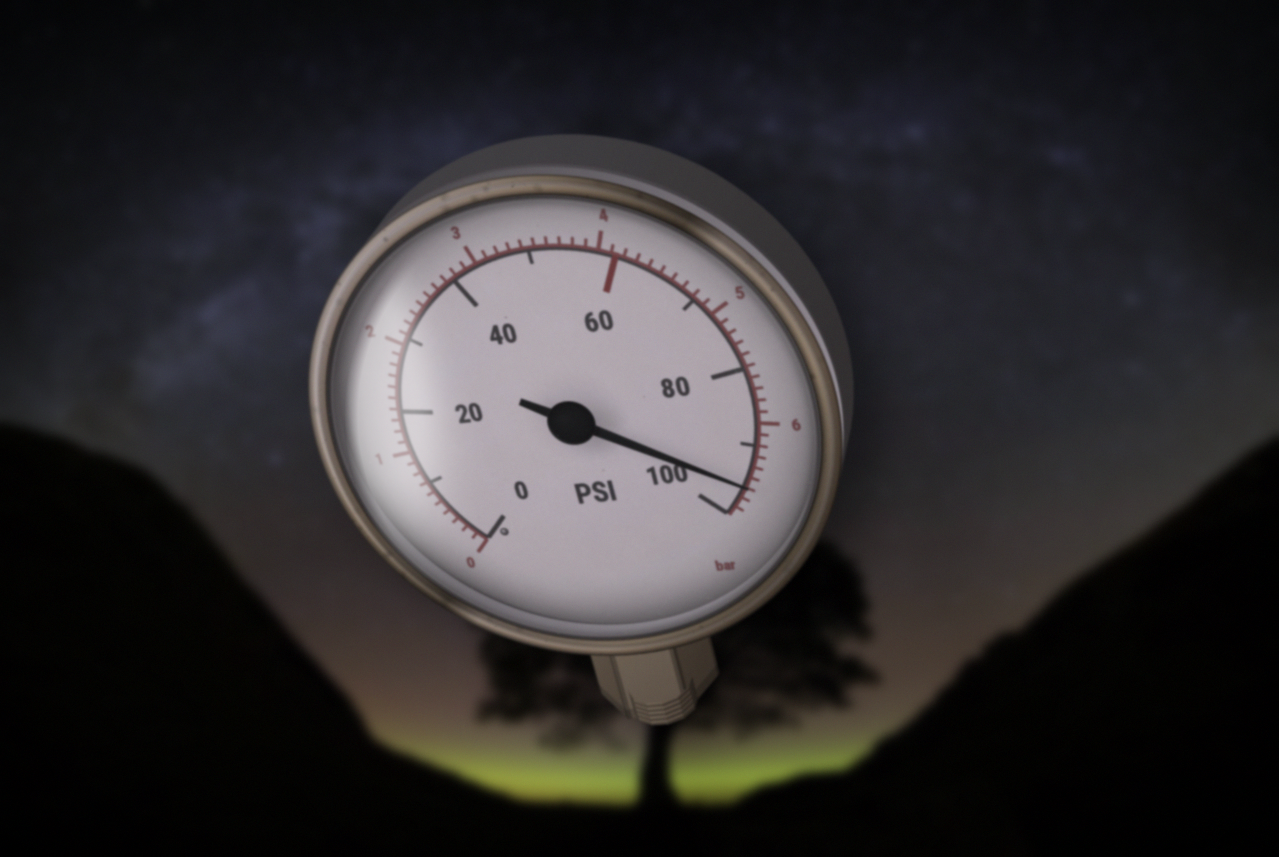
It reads **95** psi
